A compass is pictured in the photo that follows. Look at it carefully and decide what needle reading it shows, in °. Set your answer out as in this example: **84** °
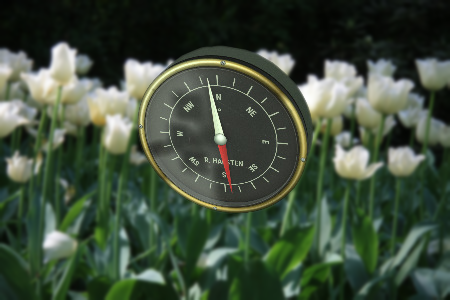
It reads **172.5** °
